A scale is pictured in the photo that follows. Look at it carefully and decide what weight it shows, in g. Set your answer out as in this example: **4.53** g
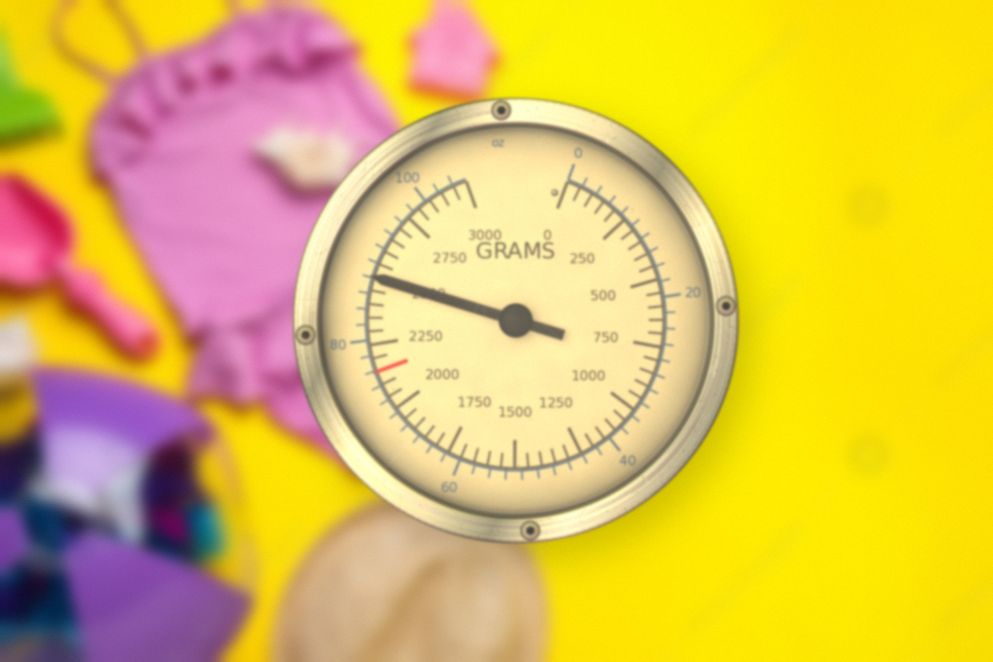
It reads **2500** g
